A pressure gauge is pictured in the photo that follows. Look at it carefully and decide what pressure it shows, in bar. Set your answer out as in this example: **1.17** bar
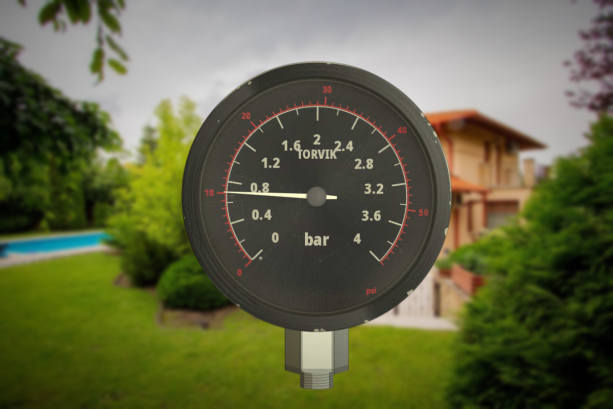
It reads **0.7** bar
